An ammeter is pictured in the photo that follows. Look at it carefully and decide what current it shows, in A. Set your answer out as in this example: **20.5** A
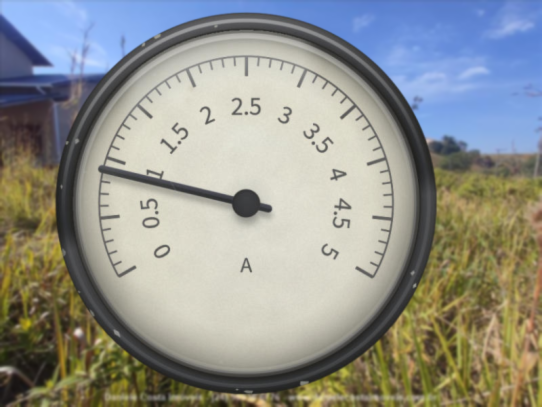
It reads **0.9** A
